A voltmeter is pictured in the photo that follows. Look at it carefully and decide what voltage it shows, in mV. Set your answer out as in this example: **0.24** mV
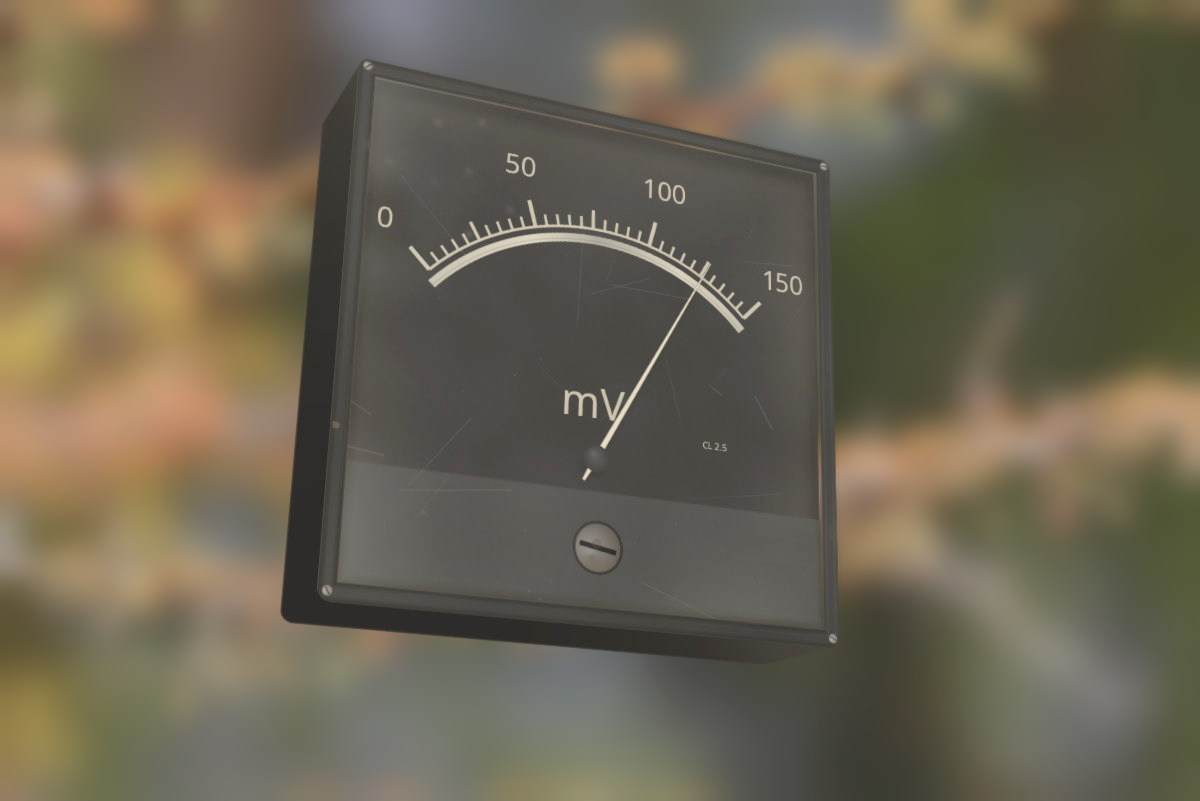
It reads **125** mV
